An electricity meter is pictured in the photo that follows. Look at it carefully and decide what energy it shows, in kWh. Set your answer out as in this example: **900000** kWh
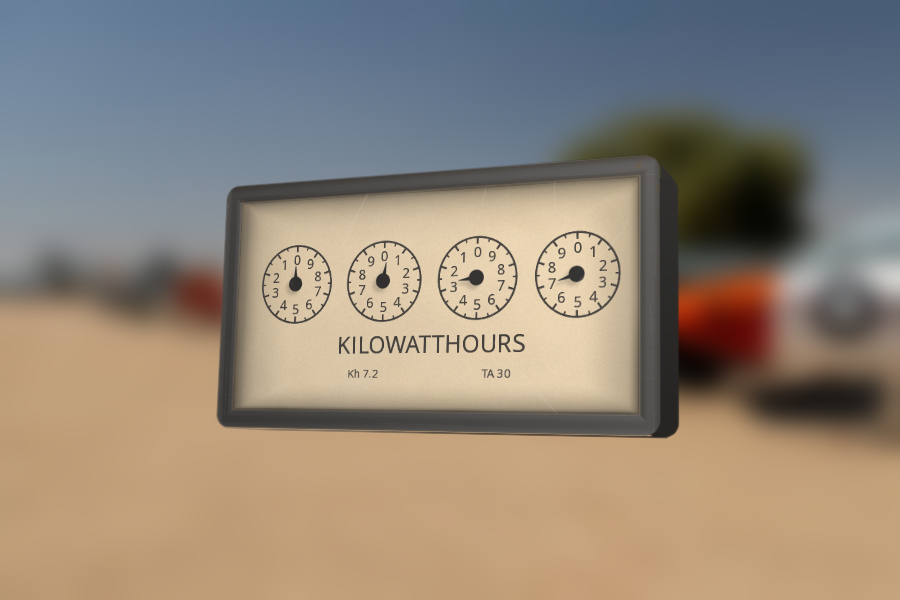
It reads **27** kWh
